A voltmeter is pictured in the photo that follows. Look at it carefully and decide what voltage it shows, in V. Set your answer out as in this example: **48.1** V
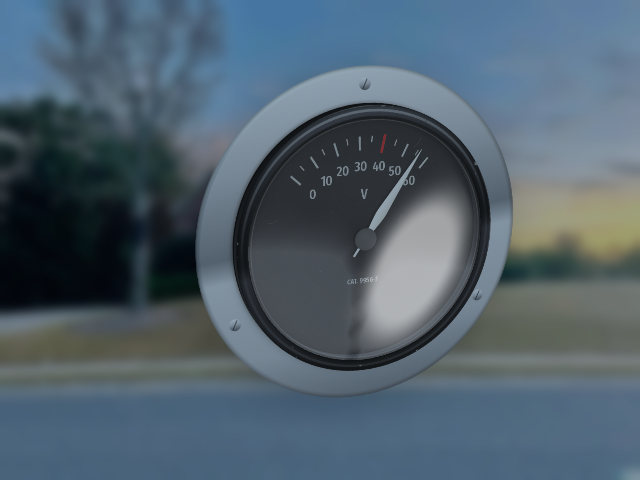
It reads **55** V
